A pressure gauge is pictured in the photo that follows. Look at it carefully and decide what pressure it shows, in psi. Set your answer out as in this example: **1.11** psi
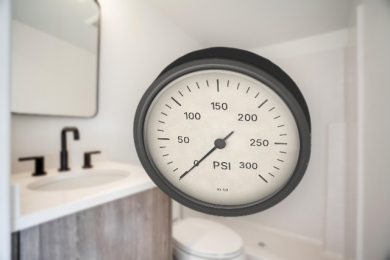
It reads **0** psi
